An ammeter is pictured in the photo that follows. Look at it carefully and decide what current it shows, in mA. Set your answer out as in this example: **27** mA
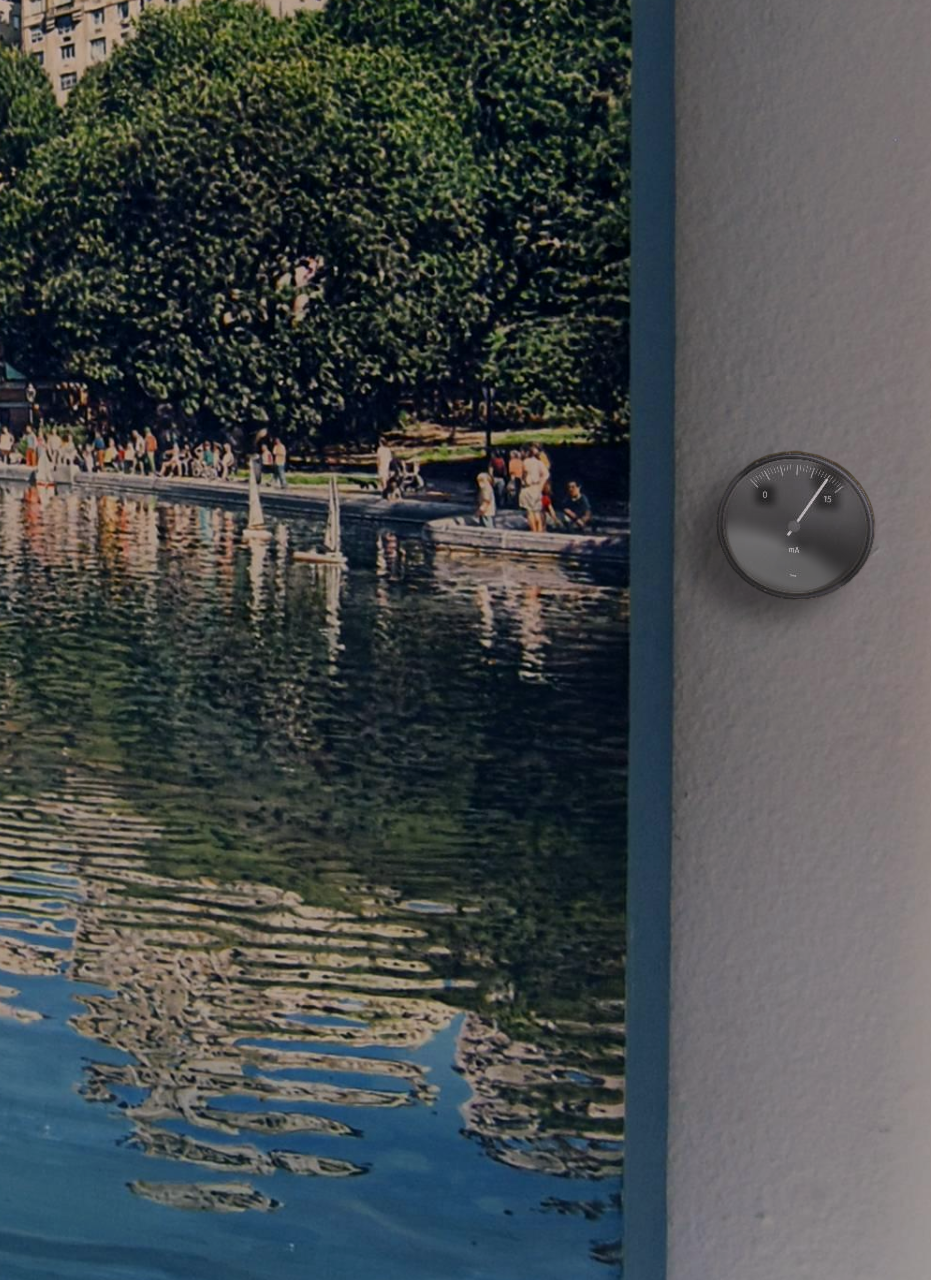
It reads **12.5** mA
